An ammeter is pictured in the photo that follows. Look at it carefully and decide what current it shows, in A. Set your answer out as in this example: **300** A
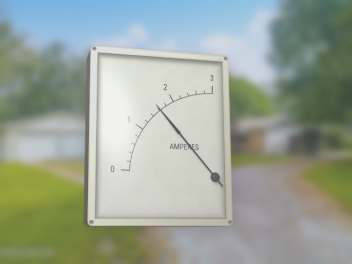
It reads **1.6** A
